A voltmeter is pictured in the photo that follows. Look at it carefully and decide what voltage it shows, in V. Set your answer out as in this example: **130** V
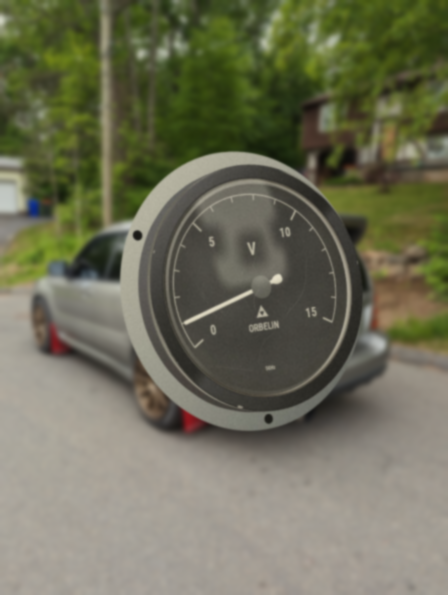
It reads **1** V
